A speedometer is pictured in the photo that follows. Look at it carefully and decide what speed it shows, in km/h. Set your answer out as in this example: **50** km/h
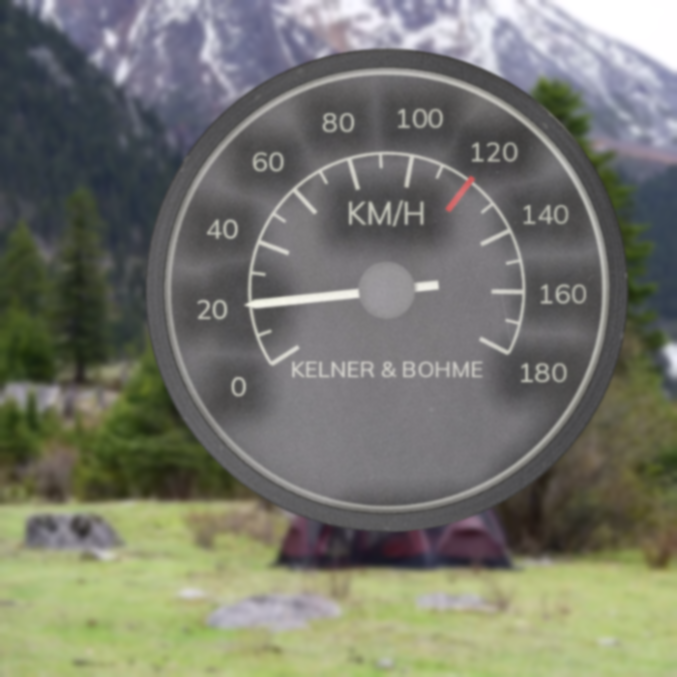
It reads **20** km/h
